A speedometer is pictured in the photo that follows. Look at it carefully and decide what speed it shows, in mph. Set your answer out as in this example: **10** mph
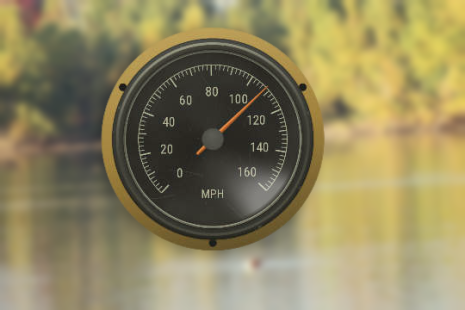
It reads **108** mph
